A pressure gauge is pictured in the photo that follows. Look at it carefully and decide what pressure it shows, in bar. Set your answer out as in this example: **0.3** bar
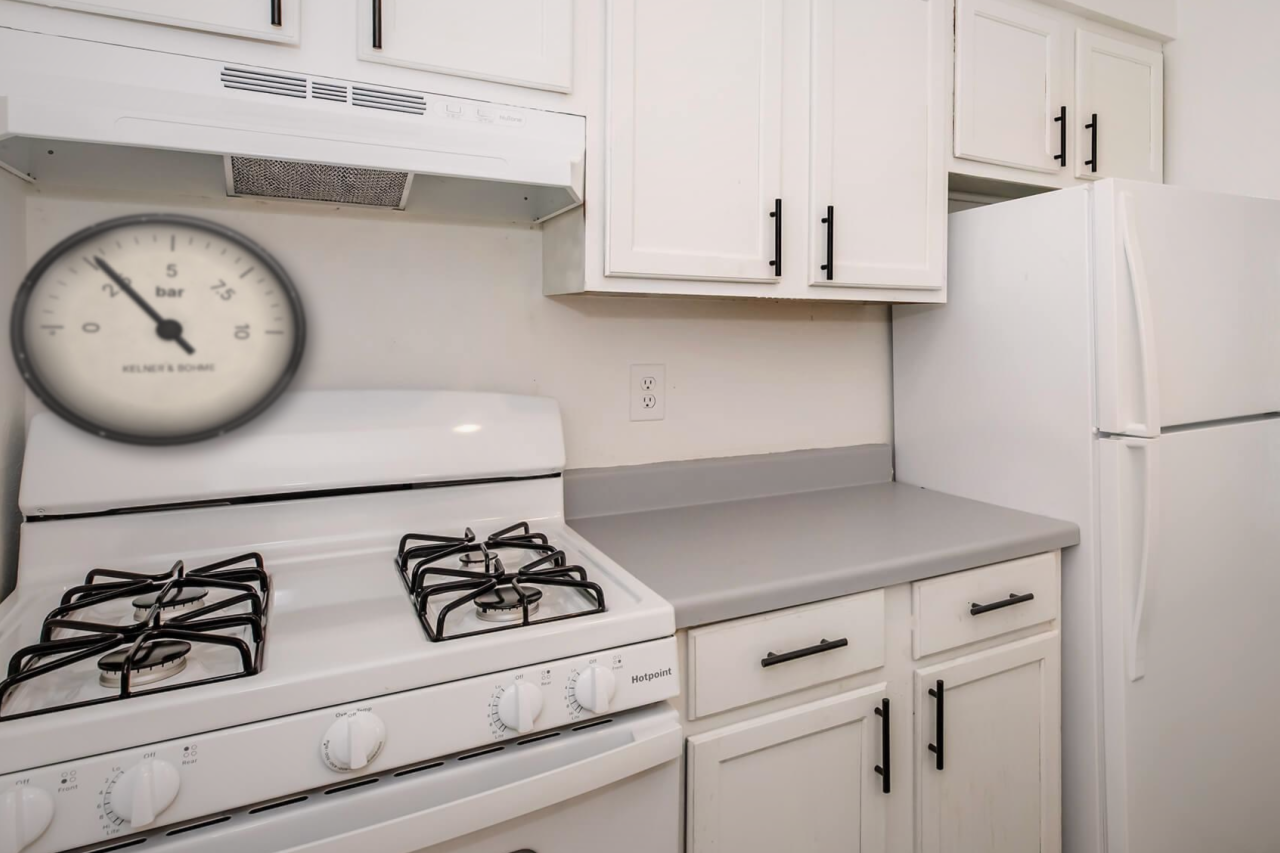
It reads **2.75** bar
